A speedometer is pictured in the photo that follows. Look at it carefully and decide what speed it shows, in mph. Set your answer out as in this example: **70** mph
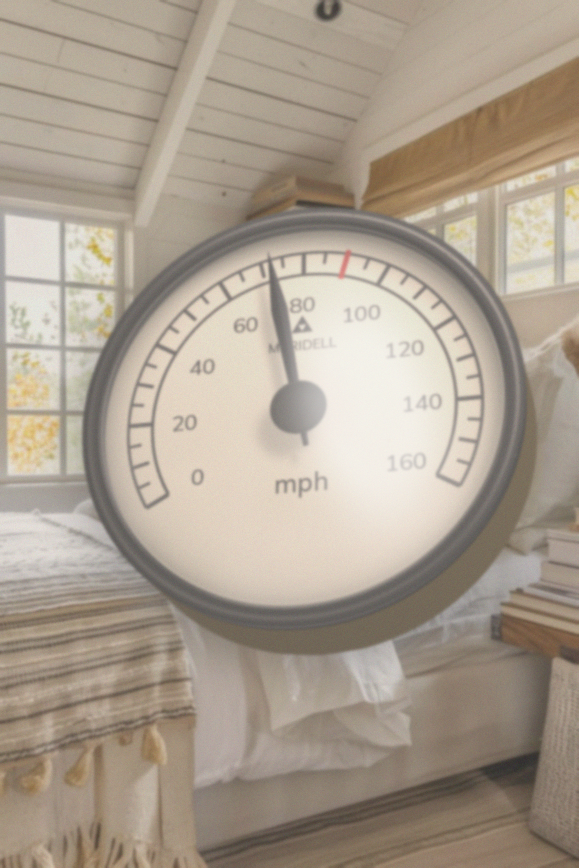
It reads **72.5** mph
